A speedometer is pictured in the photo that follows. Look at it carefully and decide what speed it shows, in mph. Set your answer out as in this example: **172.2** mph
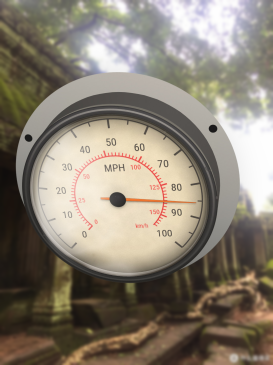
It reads **85** mph
